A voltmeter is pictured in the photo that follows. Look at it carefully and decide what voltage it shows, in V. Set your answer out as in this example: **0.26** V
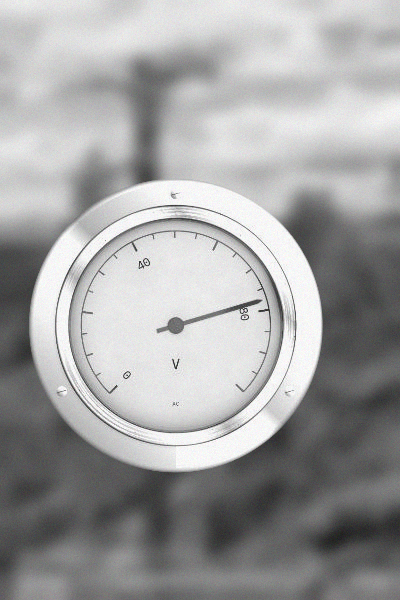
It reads **77.5** V
